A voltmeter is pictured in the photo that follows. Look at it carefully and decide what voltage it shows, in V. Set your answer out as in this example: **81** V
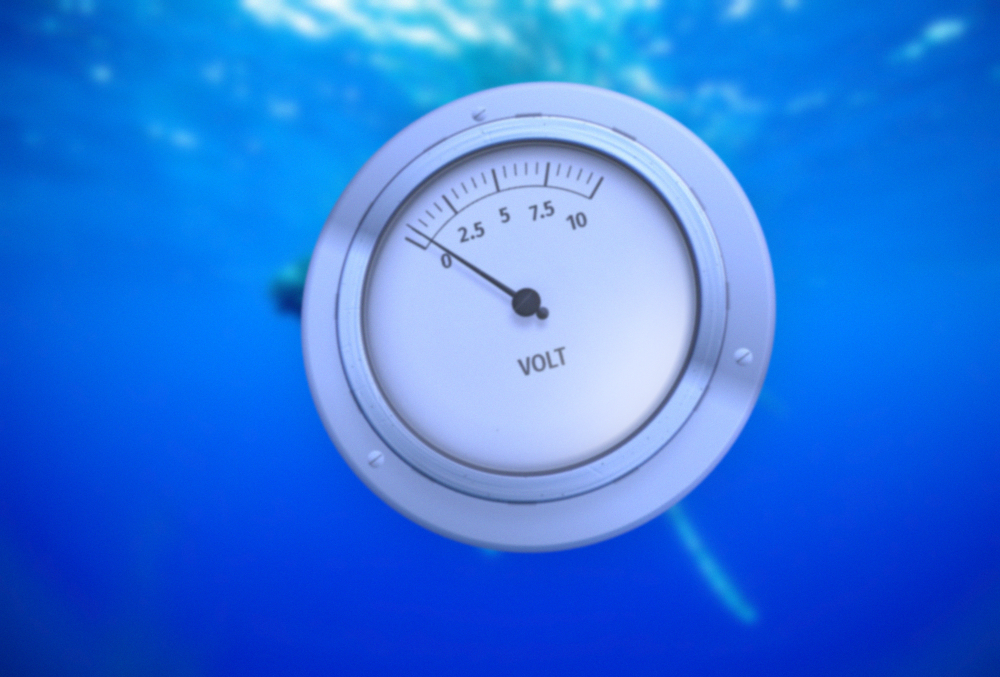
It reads **0.5** V
